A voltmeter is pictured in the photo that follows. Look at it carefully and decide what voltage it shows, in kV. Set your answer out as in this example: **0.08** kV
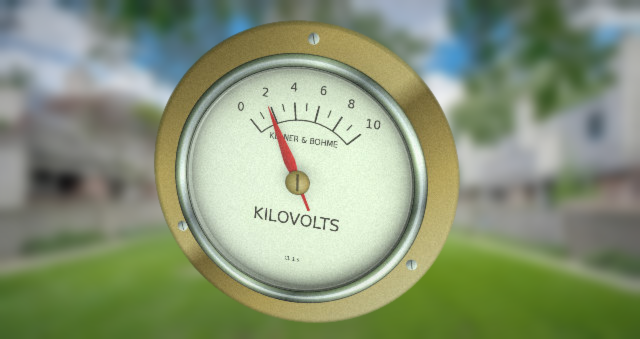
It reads **2** kV
